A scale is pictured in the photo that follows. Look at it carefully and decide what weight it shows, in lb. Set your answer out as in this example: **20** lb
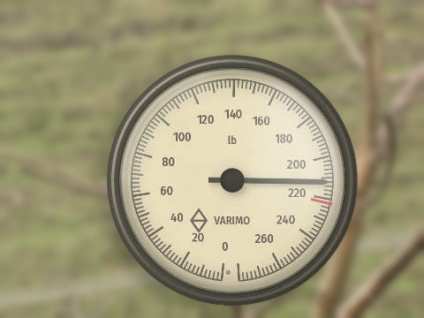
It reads **212** lb
